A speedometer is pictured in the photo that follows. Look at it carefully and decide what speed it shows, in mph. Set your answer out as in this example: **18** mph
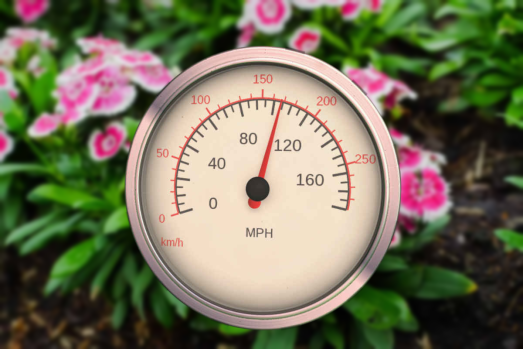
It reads **105** mph
